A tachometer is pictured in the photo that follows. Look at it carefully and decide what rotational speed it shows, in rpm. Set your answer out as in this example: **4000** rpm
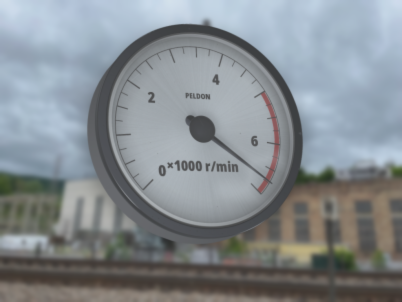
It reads **6750** rpm
